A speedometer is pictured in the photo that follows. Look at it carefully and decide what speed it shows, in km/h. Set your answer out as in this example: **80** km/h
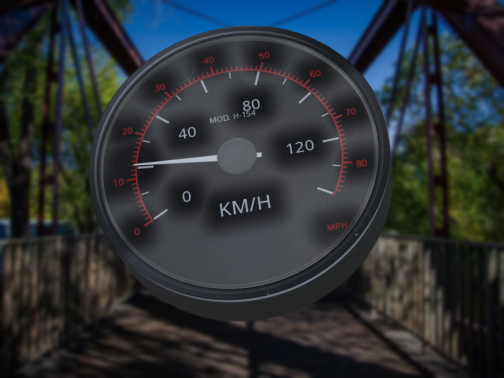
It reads **20** km/h
